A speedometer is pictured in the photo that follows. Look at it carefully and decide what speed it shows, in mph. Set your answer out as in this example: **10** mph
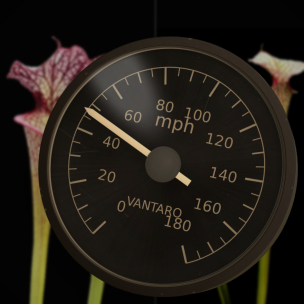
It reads **47.5** mph
